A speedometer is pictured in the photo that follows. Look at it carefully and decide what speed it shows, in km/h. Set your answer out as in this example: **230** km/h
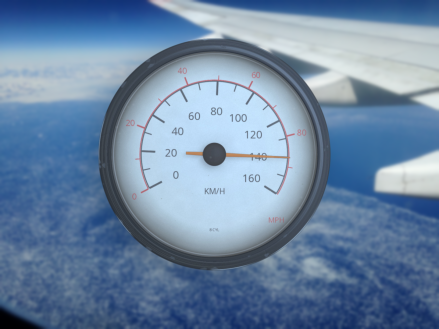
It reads **140** km/h
